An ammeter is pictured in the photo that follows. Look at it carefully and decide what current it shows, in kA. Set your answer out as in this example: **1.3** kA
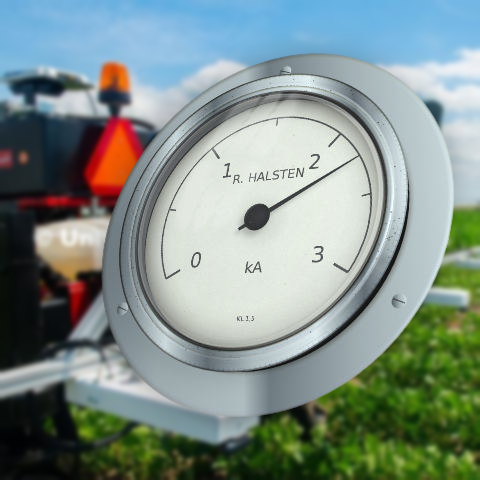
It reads **2.25** kA
